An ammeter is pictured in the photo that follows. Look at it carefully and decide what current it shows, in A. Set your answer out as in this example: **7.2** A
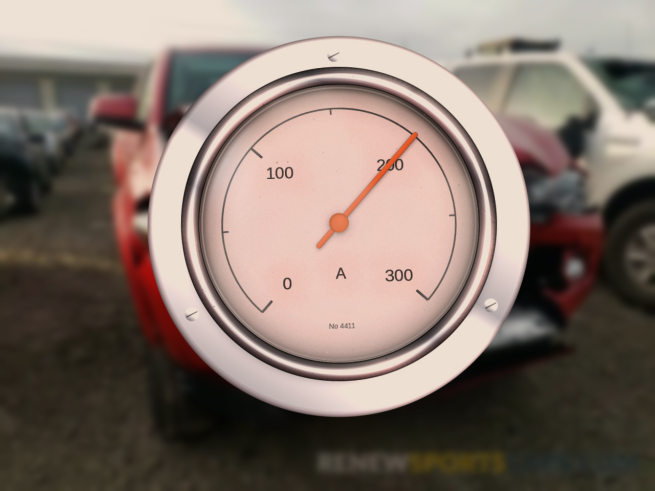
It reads **200** A
